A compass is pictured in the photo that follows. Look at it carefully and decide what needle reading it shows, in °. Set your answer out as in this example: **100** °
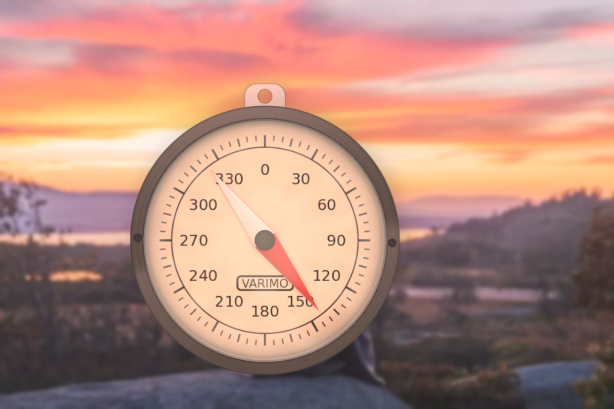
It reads **142.5** °
